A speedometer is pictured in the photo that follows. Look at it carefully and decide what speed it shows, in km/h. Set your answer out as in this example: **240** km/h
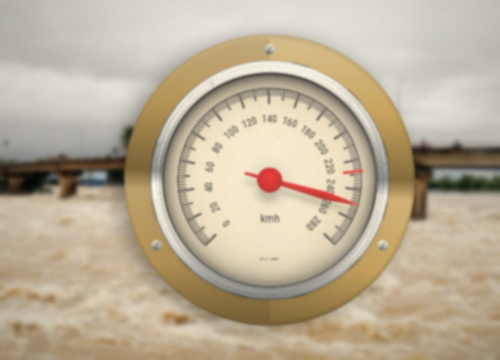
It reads **250** km/h
